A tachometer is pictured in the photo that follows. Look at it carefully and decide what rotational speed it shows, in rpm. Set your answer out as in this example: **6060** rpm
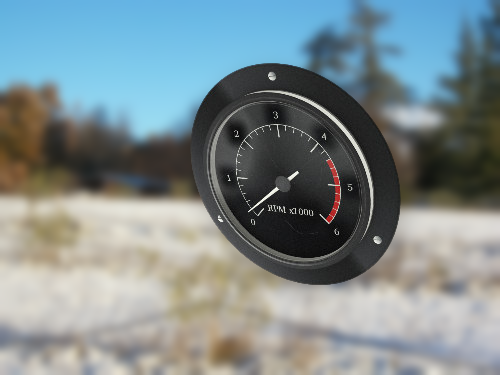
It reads **200** rpm
